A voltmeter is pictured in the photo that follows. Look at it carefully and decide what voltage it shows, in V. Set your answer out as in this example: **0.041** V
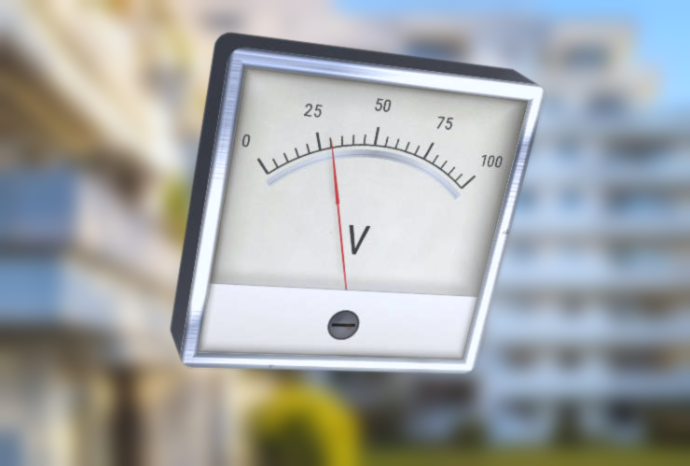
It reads **30** V
